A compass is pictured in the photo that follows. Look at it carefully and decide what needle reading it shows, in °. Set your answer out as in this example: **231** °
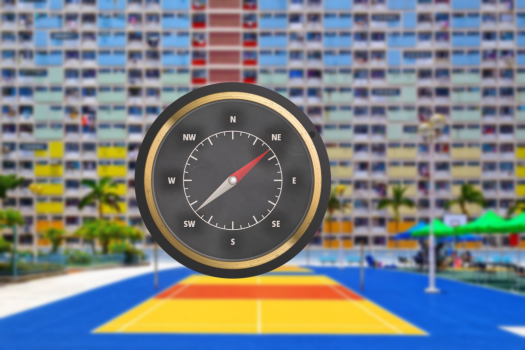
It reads **50** °
